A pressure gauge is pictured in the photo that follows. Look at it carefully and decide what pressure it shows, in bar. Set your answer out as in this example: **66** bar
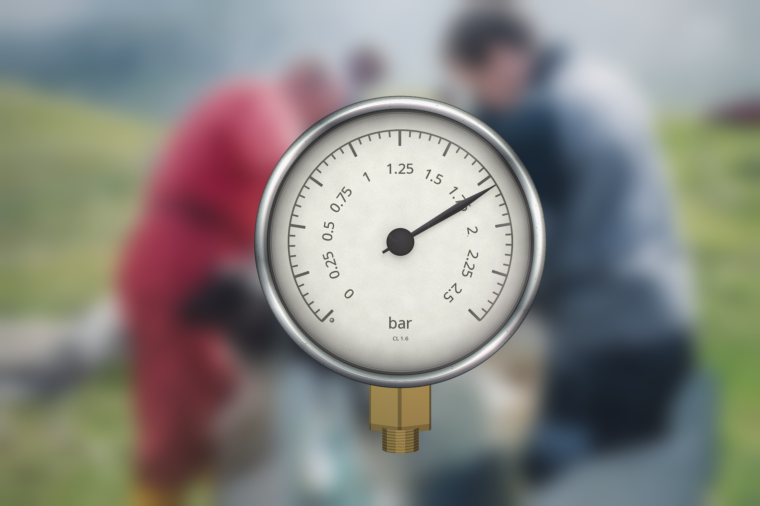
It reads **1.8** bar
